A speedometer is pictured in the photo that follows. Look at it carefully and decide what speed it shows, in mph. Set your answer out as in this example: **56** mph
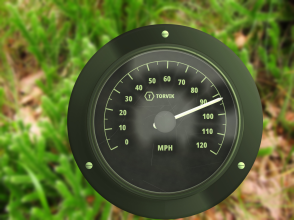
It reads **92.5** mph
